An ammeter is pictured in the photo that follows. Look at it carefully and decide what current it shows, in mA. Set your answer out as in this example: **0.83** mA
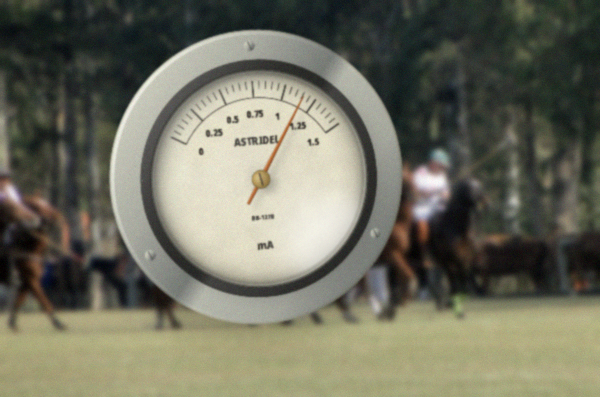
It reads **1.15** mA
